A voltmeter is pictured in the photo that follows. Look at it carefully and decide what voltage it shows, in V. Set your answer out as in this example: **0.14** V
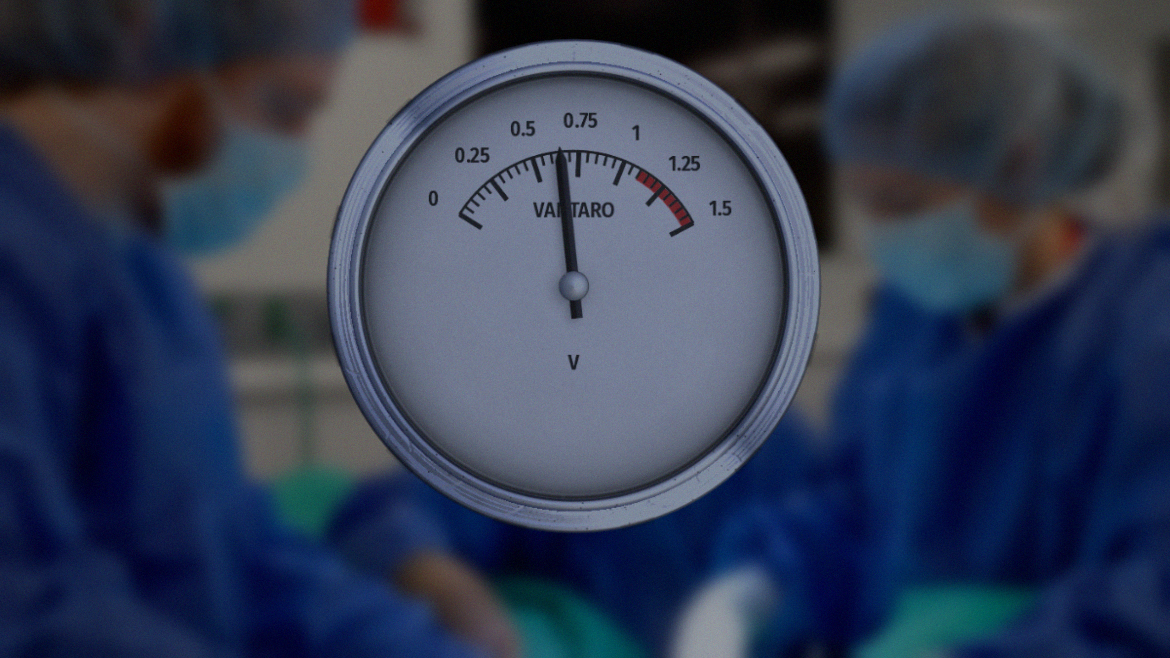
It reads **0.65** V
